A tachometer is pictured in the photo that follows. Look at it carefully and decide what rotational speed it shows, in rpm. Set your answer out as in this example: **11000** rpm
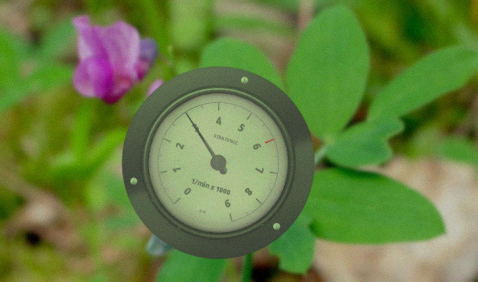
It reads **3000** rpm
